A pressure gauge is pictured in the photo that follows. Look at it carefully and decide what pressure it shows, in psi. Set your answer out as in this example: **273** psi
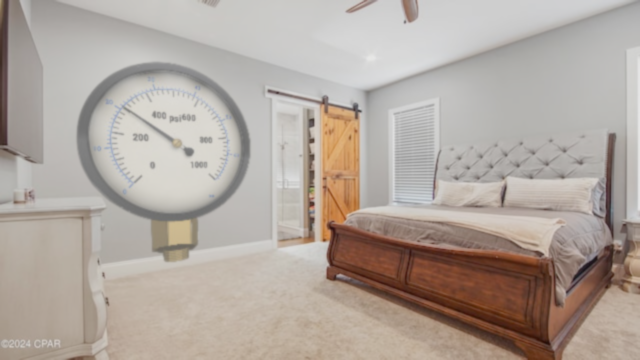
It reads **300** psi
